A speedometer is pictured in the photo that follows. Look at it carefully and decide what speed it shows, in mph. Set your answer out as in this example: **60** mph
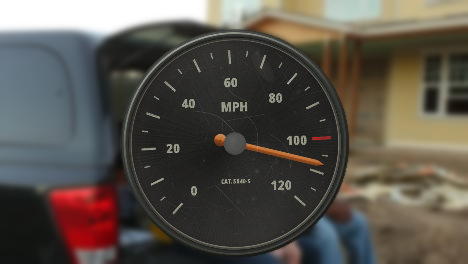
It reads **107.5** mph
